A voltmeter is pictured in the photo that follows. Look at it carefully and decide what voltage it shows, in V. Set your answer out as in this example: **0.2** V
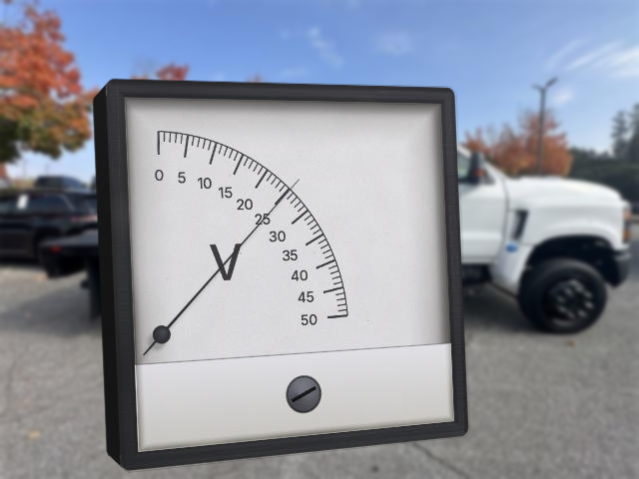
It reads **25** V
